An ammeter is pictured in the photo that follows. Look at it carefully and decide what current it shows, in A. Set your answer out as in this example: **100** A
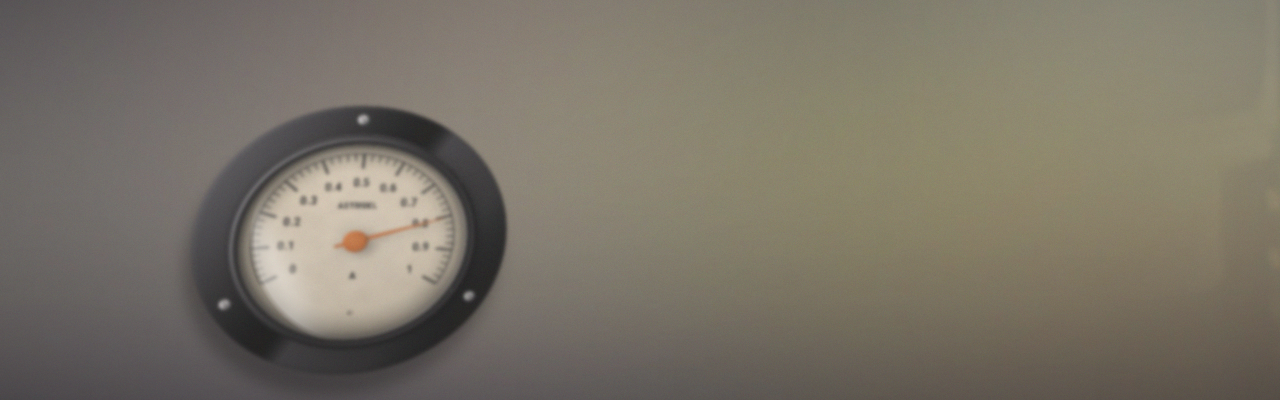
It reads **0.8** A
